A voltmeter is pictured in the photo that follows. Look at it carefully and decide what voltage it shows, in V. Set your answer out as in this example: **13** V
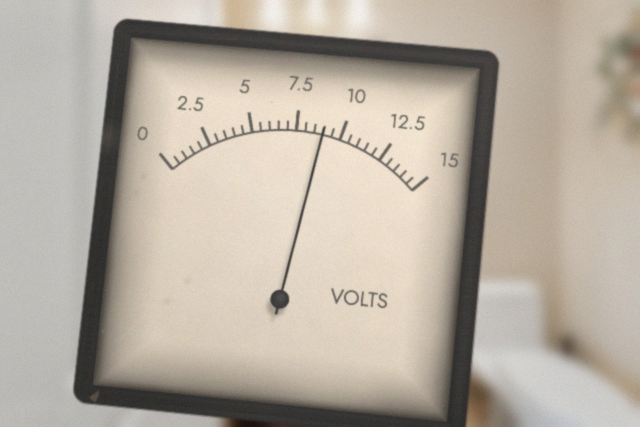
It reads **9** V
